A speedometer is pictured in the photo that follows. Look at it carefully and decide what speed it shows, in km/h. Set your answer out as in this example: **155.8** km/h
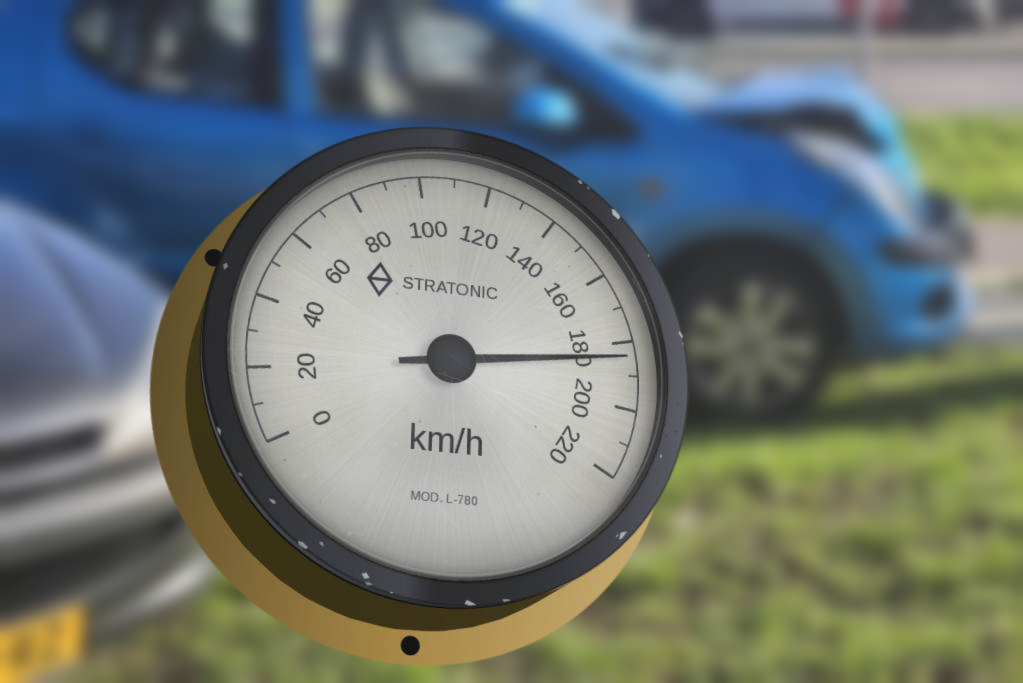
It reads **185** km/h
